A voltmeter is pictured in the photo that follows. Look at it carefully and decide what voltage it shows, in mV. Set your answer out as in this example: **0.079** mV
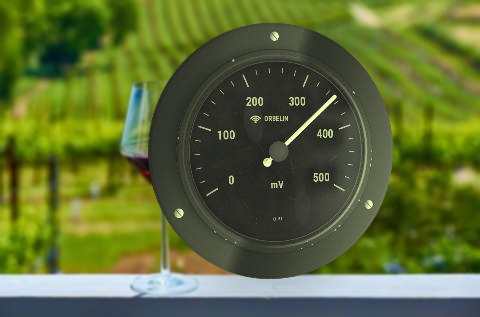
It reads **350** mV
